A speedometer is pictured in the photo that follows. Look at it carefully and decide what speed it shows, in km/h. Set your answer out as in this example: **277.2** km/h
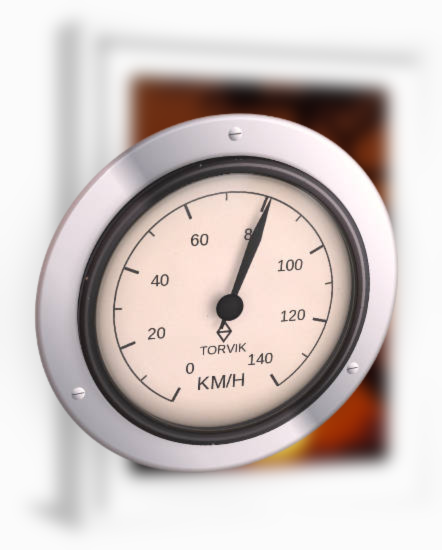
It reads **80** km/h
